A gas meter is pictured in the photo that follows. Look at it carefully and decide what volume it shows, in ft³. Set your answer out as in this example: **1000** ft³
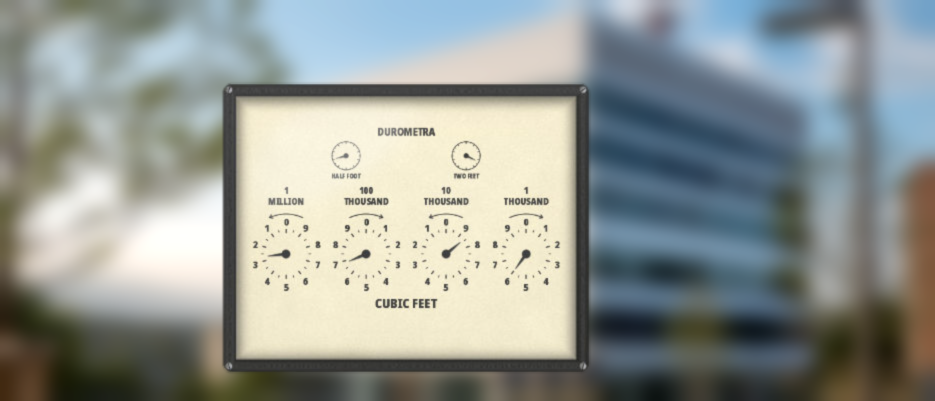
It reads **268600** ft³
